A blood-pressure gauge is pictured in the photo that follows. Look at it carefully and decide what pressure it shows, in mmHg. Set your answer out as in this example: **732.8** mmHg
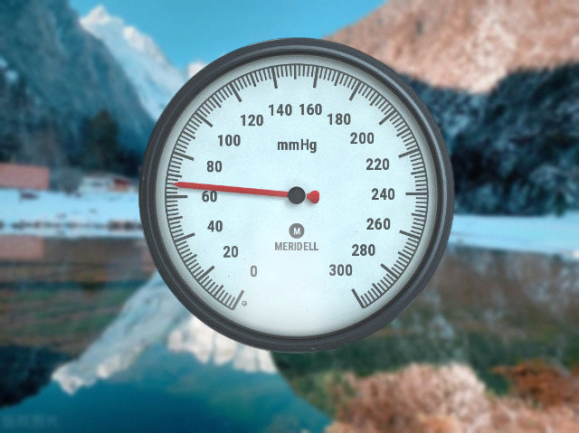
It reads **66** mmHg
